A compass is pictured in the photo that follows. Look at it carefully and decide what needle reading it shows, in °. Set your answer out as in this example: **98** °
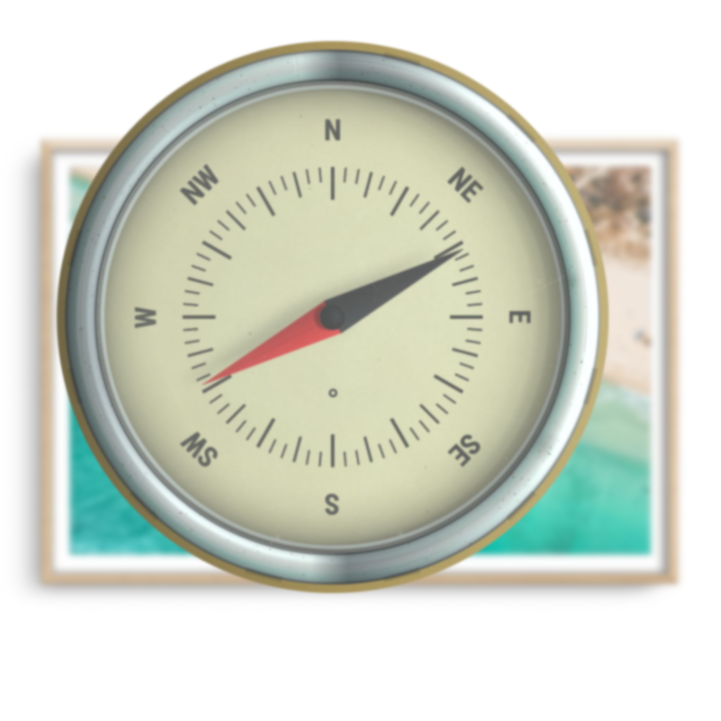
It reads **242.5** °
